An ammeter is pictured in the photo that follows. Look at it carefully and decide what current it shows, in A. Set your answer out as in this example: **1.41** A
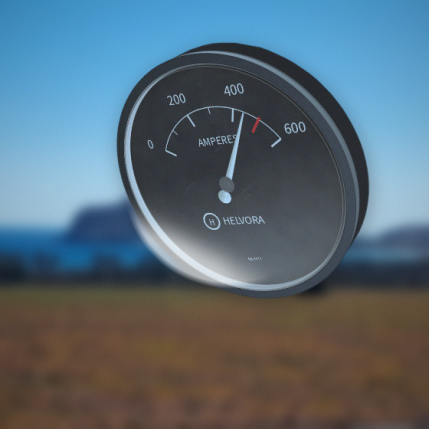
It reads **450** A
